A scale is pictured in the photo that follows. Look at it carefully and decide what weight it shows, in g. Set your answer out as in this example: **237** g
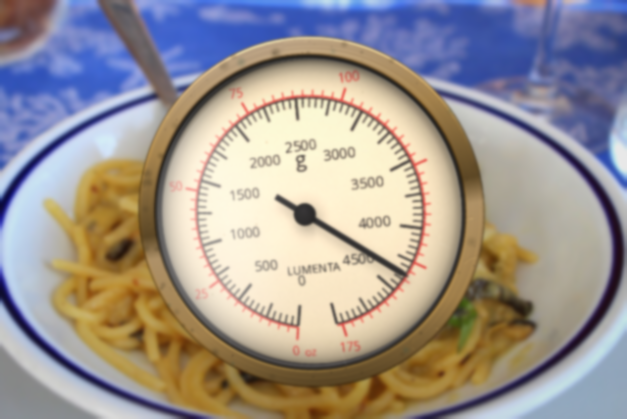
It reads **4350** g
